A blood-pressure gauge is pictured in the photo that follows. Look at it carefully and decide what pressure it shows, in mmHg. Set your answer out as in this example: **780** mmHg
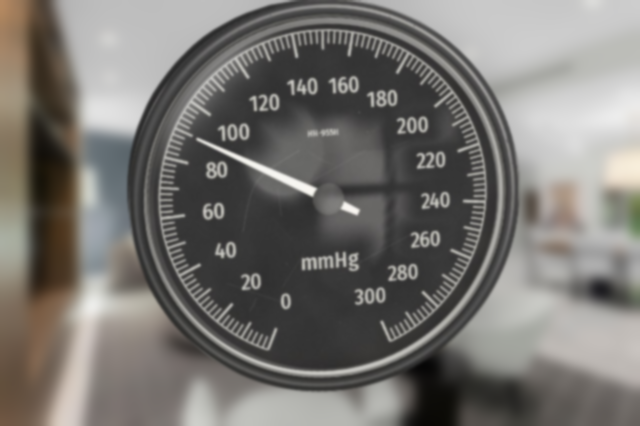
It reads **90** mmHg
